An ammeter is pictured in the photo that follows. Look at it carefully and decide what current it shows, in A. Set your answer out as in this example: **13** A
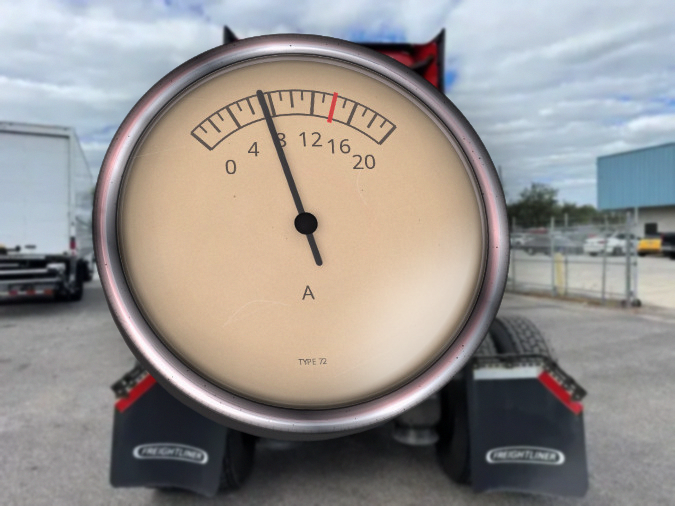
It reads **7** A
